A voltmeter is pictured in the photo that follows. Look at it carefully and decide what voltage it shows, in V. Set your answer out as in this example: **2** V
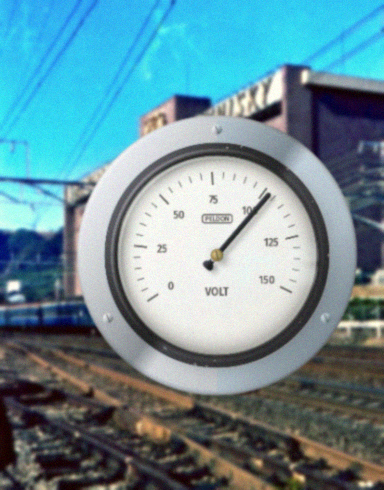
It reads **102.5** V
